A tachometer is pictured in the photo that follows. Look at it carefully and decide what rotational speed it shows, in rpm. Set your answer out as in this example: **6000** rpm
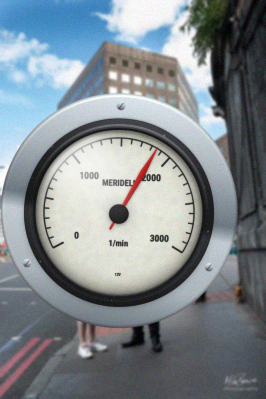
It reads **1850** rpm
